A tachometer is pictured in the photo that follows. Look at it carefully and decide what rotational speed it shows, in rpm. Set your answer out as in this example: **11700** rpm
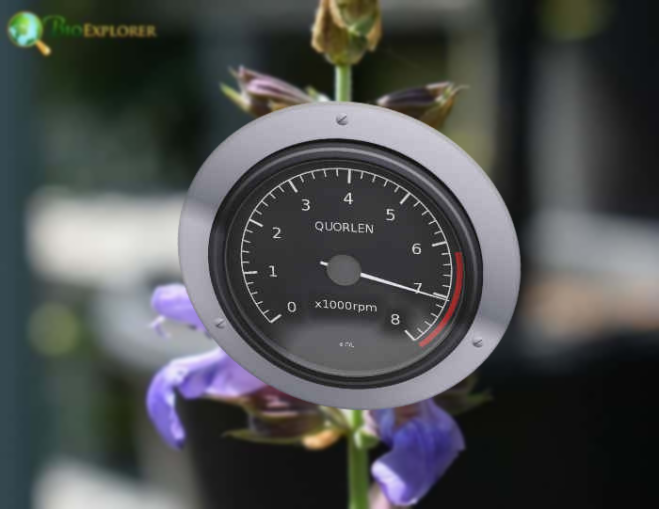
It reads **7000** rpm
